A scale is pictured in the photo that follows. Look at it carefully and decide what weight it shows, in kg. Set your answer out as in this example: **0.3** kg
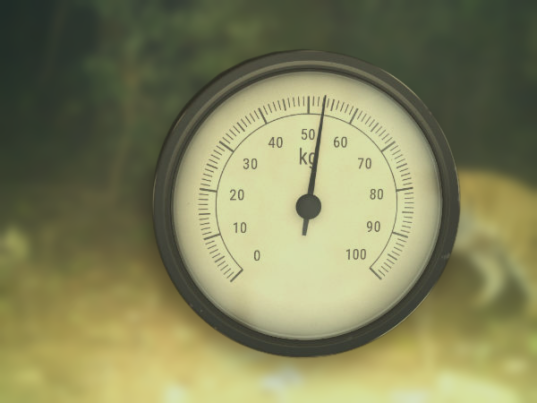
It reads **53** kg
